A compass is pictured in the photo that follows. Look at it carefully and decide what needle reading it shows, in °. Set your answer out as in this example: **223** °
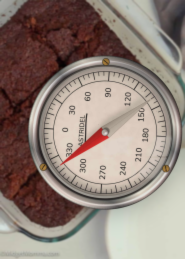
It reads **320** °
